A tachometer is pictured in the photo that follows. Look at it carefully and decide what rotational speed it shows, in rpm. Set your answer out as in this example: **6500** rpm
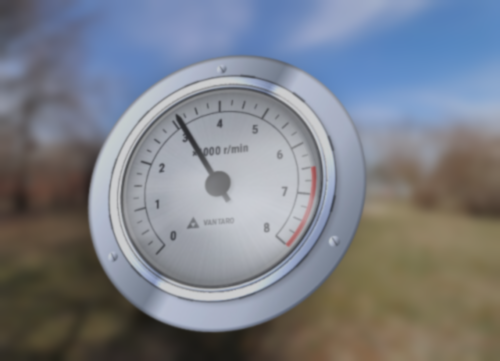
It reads **3125** rpm
